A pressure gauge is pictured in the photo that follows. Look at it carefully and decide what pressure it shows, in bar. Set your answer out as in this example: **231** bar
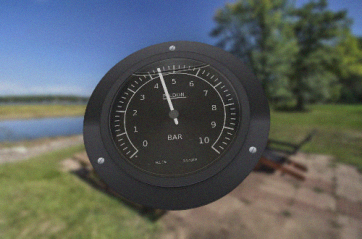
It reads **4.4** bar
